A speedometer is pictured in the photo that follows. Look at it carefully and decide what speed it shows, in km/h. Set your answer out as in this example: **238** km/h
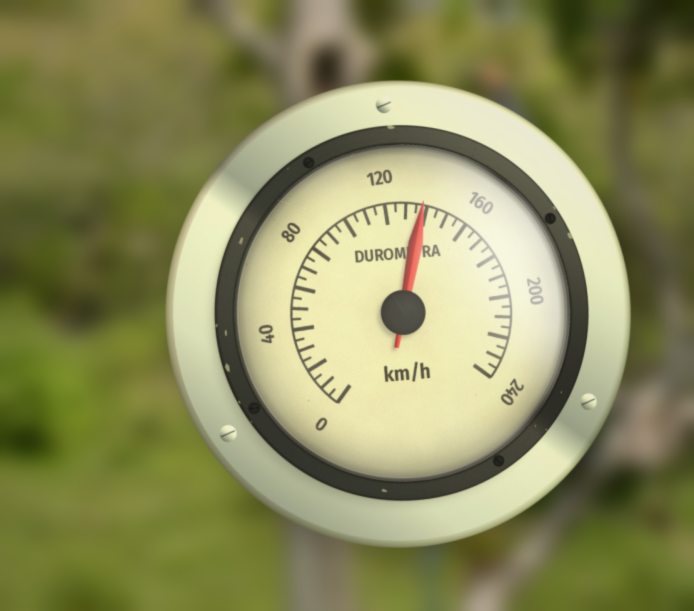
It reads **137.5** km/h
